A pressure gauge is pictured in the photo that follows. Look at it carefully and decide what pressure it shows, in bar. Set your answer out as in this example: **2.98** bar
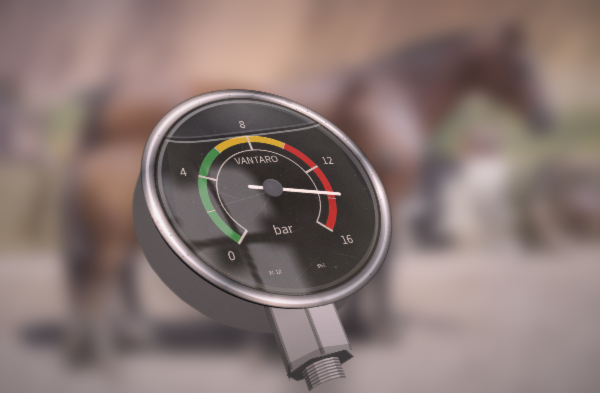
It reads **14** bar
